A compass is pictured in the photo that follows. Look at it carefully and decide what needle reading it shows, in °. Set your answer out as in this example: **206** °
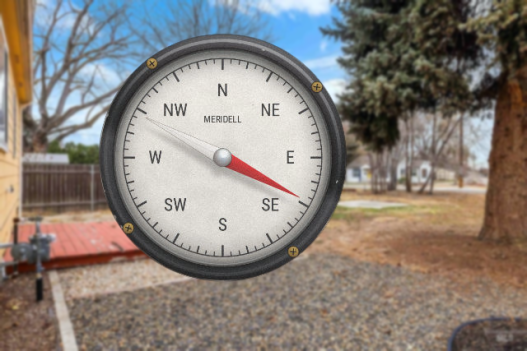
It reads **117.5** °
